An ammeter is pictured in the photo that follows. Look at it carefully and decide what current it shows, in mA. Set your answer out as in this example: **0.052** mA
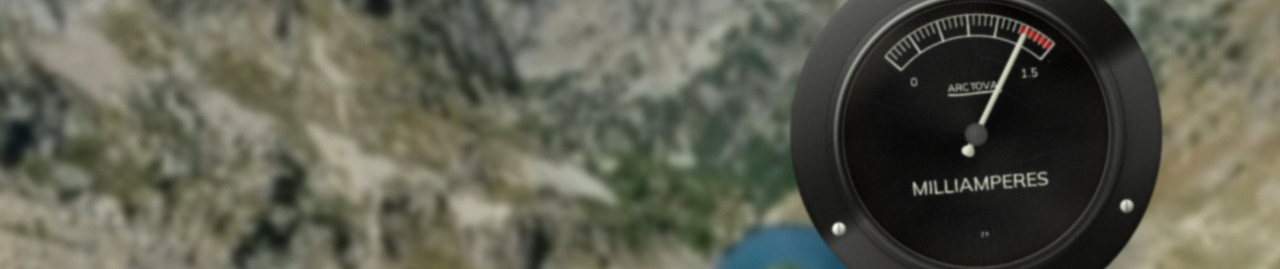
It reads **1.25** mA
